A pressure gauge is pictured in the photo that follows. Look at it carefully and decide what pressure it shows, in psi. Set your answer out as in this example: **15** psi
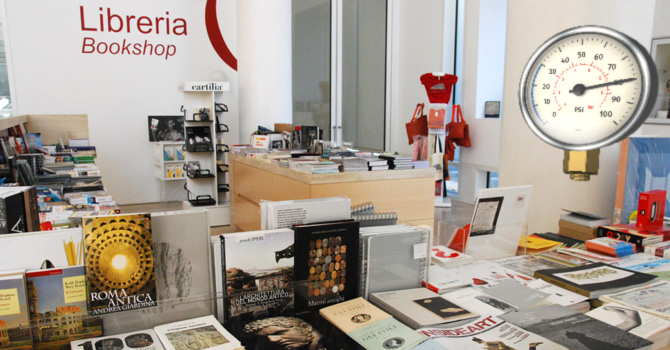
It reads **80** psi
